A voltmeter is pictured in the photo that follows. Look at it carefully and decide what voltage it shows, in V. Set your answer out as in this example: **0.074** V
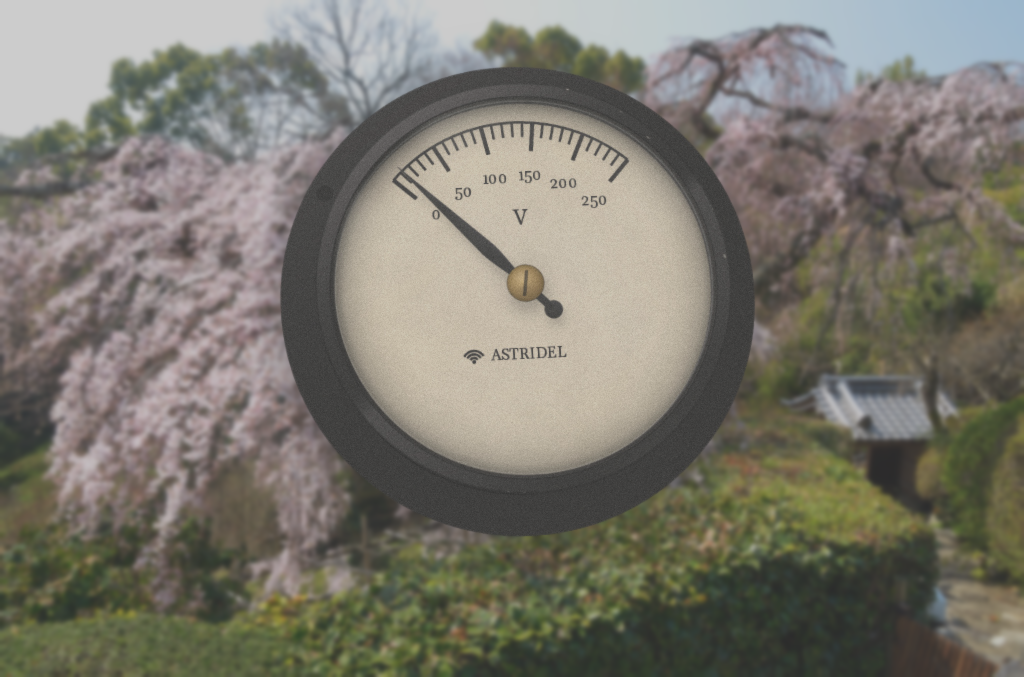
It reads **10** V
